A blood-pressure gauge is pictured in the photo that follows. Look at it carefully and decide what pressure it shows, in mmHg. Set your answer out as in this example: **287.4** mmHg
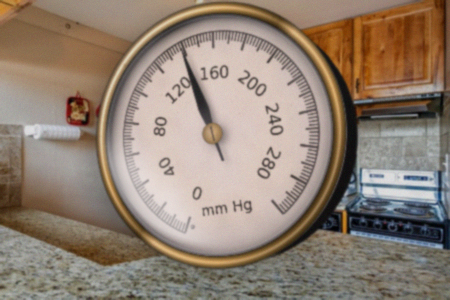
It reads **140** mmHg
